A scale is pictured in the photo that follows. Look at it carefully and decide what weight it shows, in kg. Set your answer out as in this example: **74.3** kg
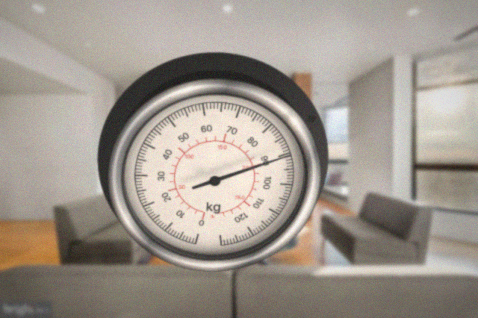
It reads **90** kg
